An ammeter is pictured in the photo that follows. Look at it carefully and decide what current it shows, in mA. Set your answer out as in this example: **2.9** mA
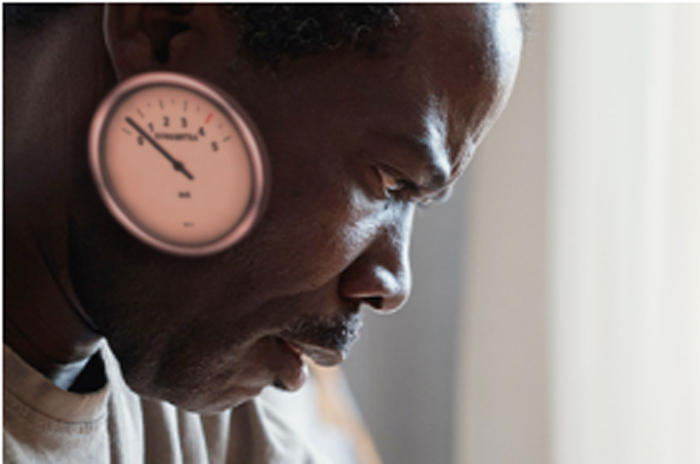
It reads **0.5** mA
